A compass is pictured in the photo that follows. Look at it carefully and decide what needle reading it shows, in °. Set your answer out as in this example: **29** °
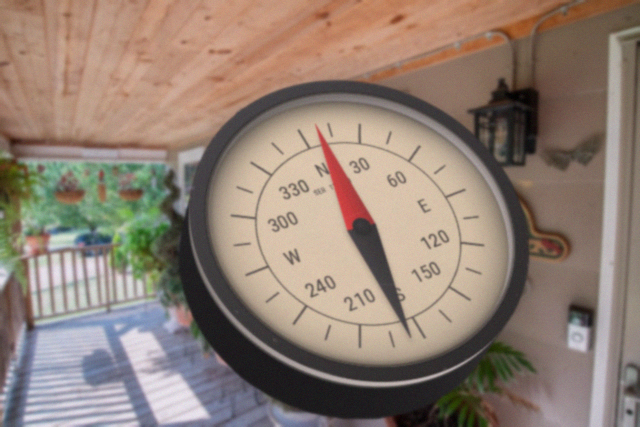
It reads **7.5** °
